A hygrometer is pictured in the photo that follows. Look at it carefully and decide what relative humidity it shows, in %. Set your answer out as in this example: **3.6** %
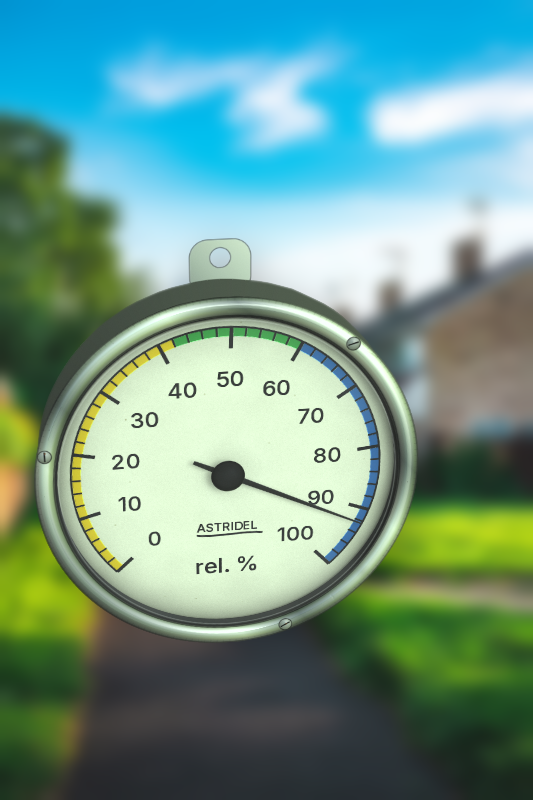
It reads **92** %
